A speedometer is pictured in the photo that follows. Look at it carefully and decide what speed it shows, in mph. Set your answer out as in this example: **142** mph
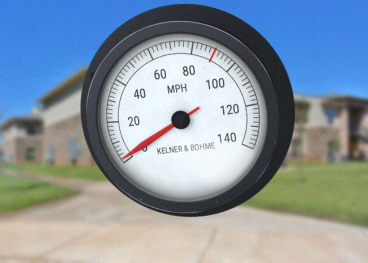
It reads **2** mph
